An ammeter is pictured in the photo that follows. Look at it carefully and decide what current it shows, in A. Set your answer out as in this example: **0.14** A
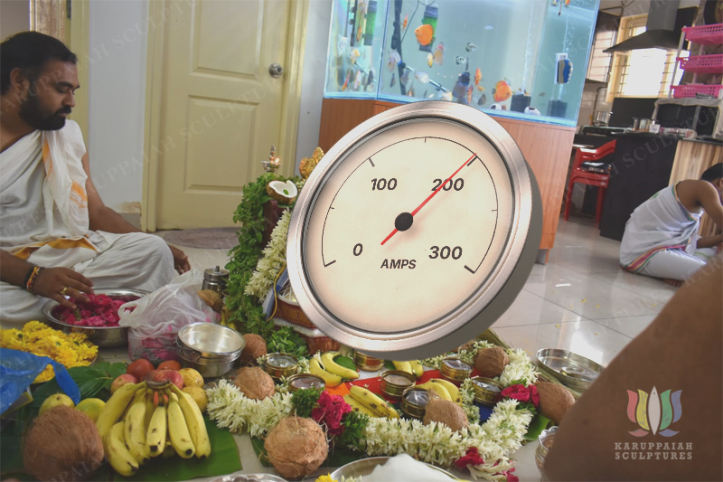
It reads **200** A
